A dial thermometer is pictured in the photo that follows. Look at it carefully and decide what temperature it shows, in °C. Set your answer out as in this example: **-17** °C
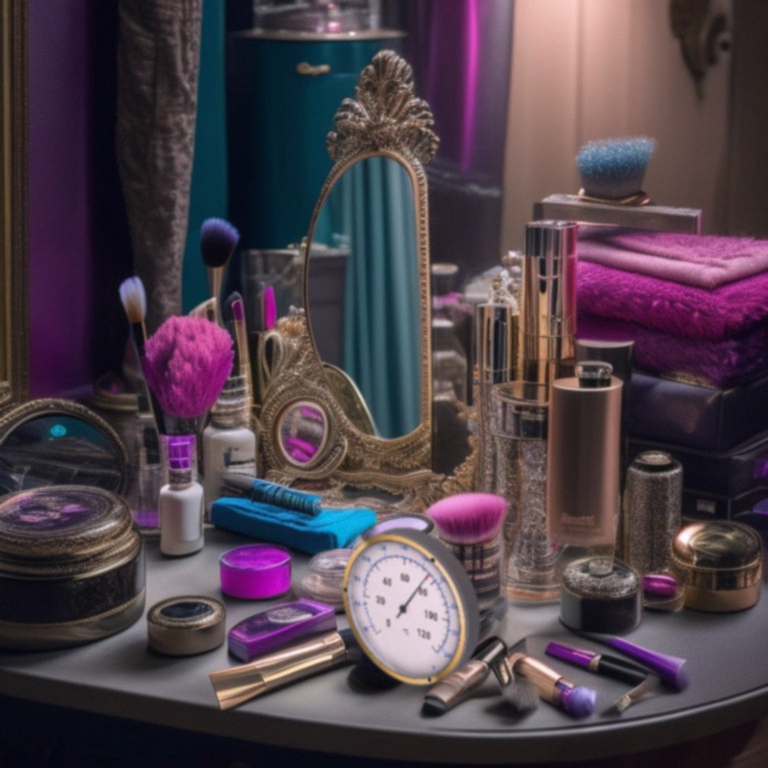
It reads **76** °C
